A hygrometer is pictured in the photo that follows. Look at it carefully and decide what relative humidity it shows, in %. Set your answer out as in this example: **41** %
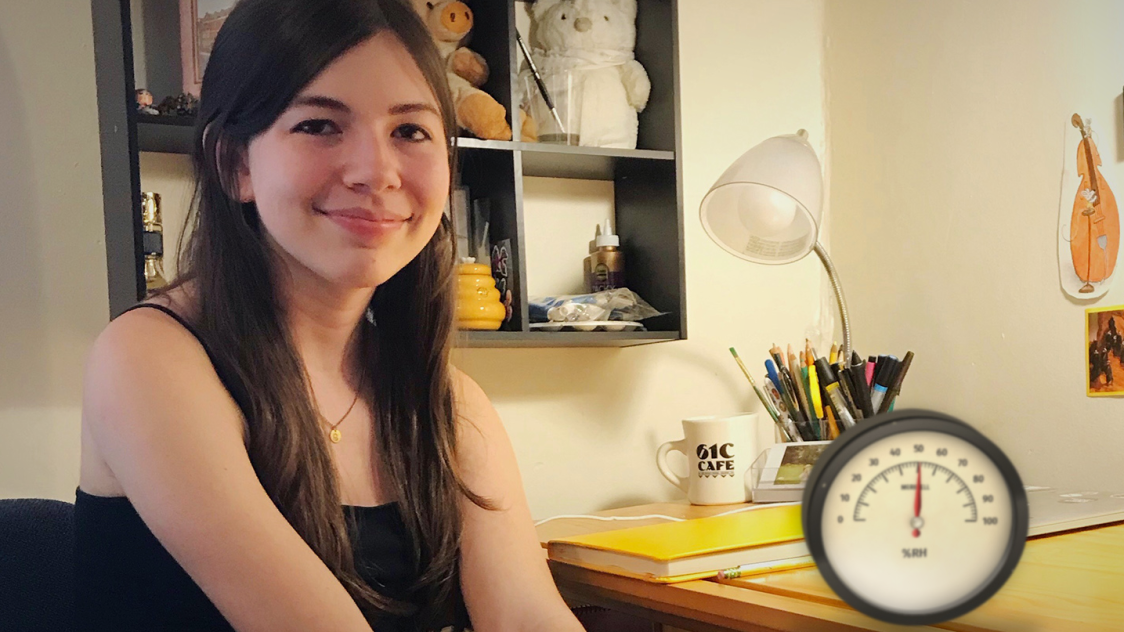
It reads **50** %
